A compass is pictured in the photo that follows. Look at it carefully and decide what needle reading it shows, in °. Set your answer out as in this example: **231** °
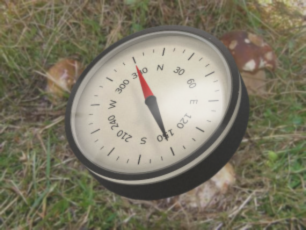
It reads **330** °
